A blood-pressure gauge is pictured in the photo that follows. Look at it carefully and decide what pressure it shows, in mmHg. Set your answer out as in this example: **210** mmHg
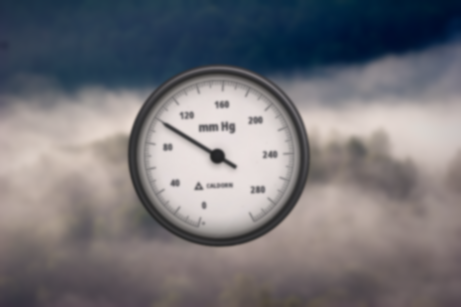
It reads **100** mmHg
